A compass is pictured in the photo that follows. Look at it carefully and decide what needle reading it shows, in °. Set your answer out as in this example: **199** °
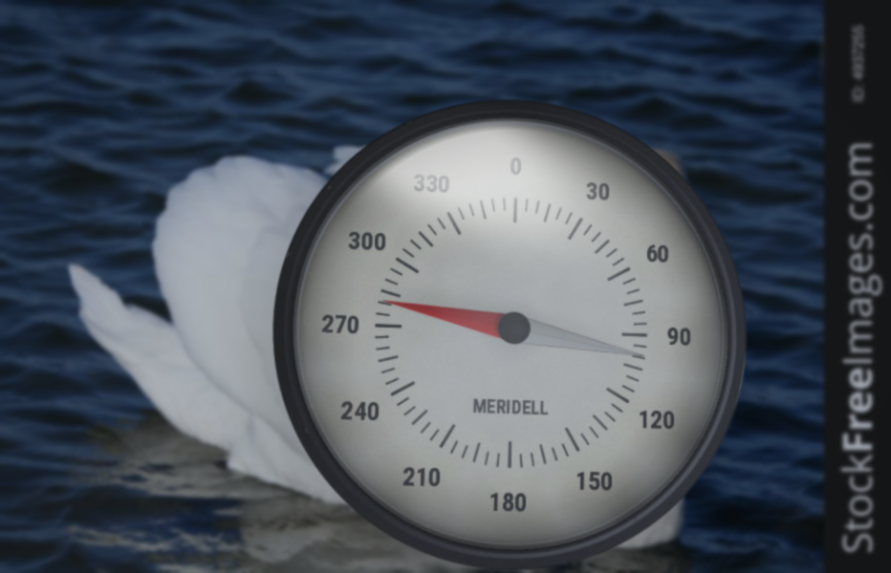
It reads **280** °
